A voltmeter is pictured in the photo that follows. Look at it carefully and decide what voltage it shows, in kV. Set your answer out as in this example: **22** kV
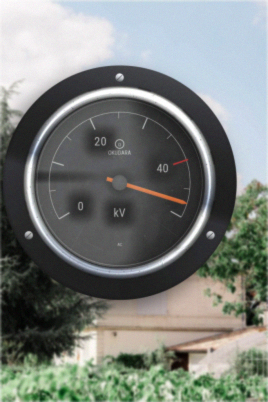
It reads **47.5** kV
